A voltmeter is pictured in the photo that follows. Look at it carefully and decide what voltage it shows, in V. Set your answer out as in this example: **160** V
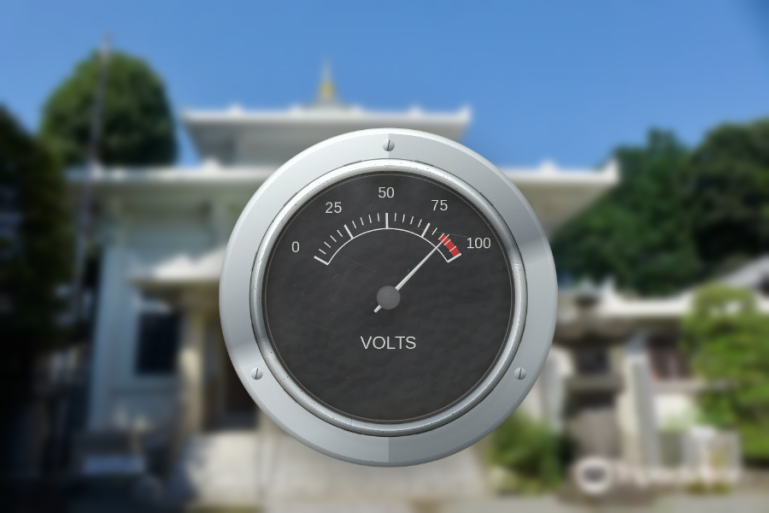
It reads **87.5** V
